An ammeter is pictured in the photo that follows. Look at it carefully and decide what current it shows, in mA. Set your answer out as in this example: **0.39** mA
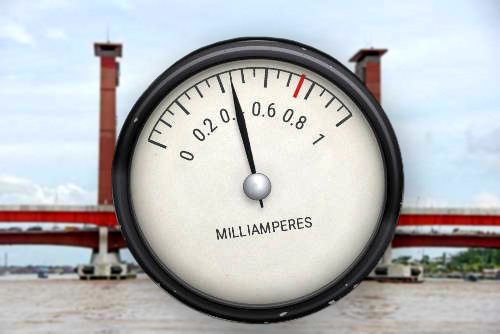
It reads **0.45** mA
